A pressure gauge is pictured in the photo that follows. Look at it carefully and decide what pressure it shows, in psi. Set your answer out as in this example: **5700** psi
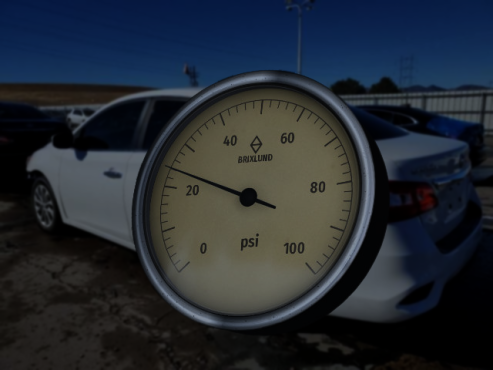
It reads **24** psi
